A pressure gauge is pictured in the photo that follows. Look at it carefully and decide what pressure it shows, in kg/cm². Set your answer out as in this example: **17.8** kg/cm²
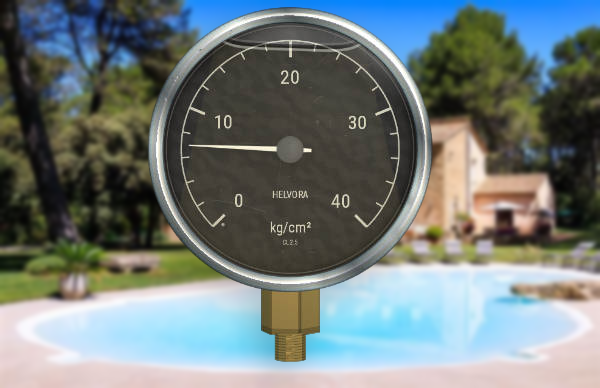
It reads **7** kg/cm²
